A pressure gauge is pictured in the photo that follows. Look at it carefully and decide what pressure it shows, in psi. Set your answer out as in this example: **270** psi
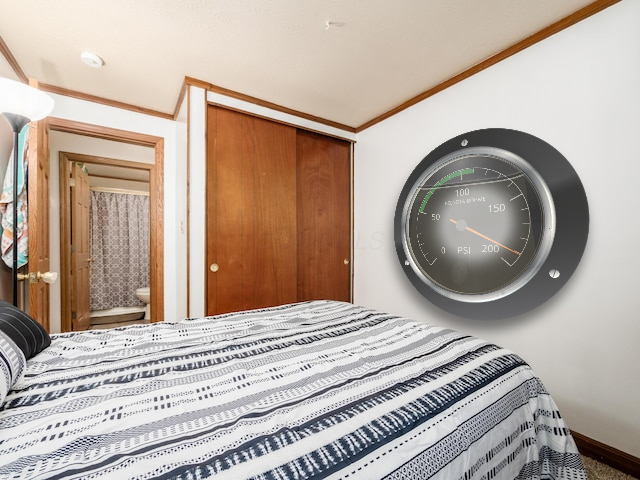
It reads **190** psi
